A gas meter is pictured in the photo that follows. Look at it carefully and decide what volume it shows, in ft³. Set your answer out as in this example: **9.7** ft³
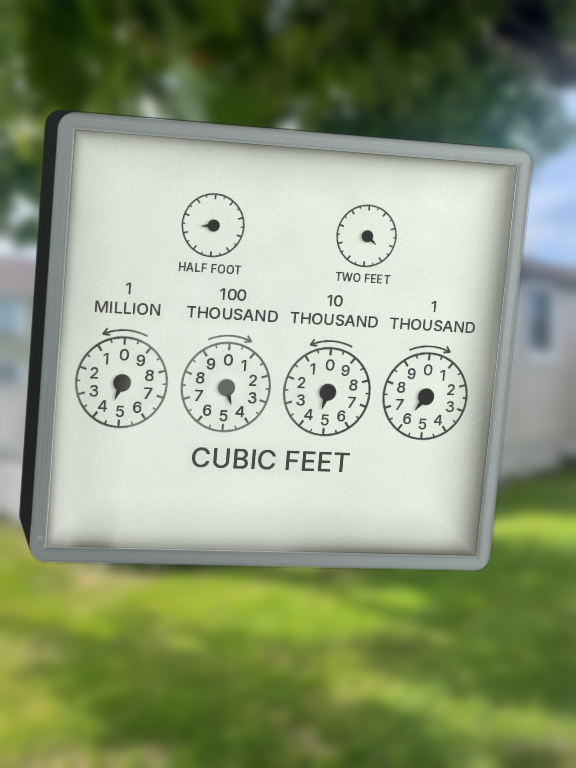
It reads **444600** ft³
